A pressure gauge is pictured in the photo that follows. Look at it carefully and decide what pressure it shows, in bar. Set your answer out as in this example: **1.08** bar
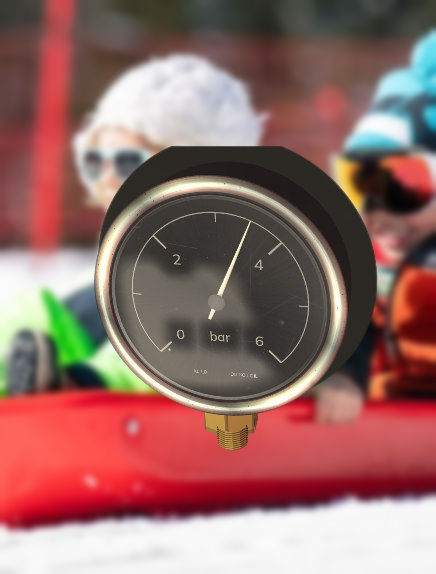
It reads **3.5** bar
